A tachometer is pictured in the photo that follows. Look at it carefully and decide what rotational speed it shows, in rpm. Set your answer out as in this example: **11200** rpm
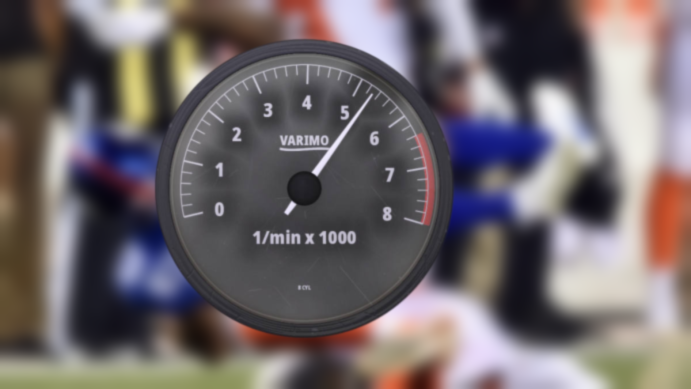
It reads **5300** rpm
